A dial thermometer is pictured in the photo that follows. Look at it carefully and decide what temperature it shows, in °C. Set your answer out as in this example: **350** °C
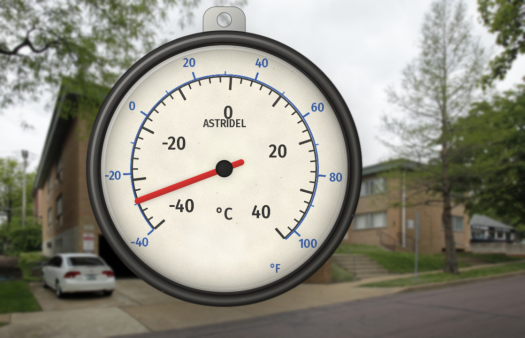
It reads **-34** °C
